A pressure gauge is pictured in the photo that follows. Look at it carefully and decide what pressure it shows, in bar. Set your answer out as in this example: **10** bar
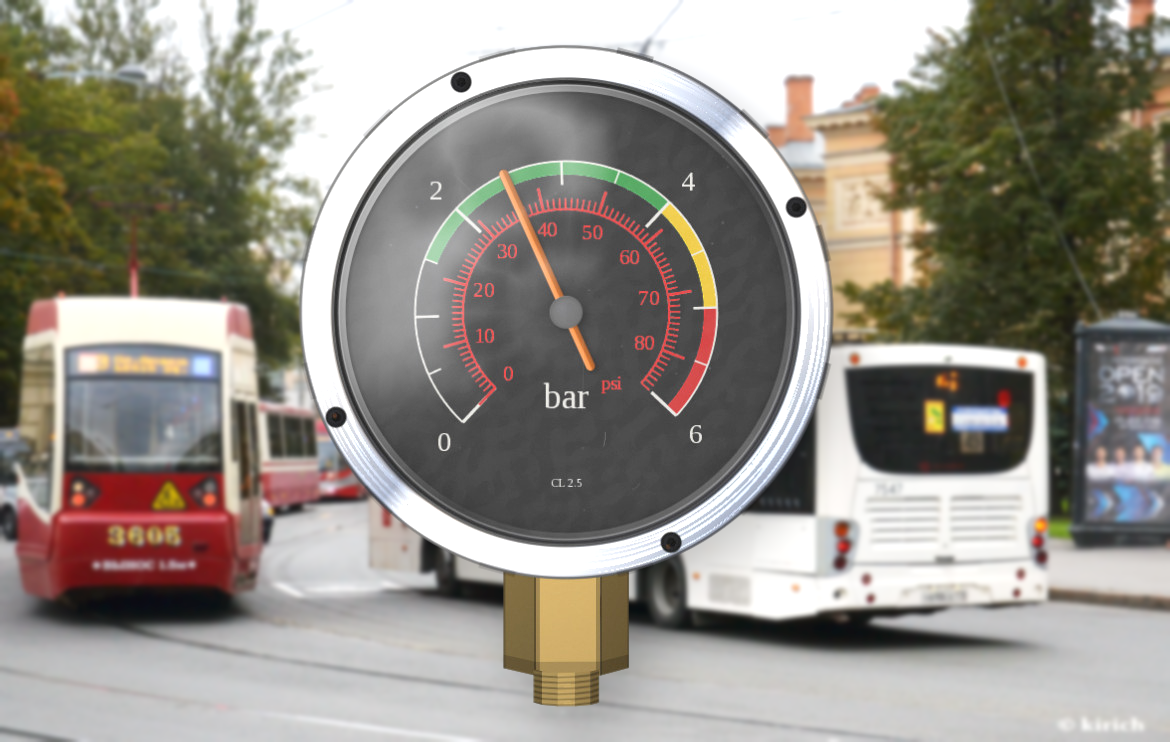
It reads **2.5** bar
